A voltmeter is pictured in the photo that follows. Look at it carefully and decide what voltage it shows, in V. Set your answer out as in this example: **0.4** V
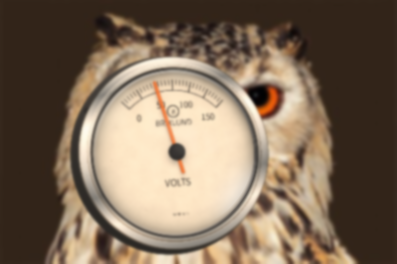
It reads **50** V
